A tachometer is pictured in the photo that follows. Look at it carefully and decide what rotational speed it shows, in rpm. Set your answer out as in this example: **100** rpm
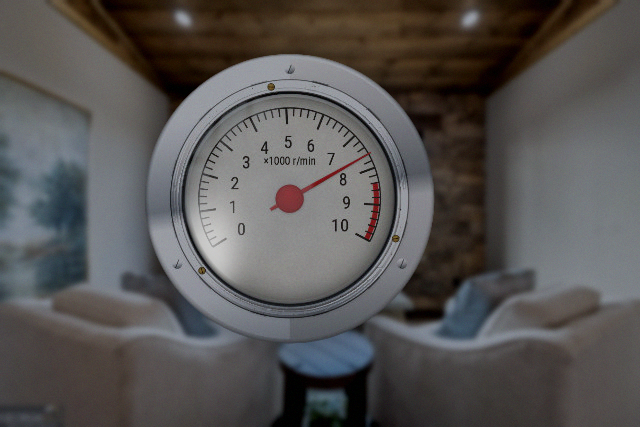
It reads **7600** rpm
